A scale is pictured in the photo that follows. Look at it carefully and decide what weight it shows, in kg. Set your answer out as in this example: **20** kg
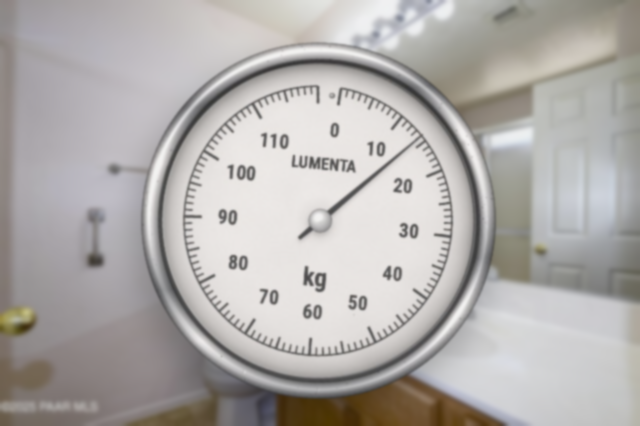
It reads **14** kg
